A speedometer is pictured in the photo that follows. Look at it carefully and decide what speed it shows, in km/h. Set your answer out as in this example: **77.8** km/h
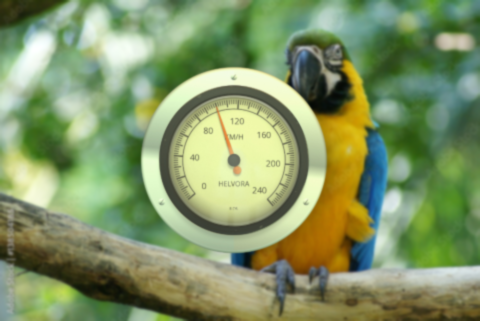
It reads **100** km/h
